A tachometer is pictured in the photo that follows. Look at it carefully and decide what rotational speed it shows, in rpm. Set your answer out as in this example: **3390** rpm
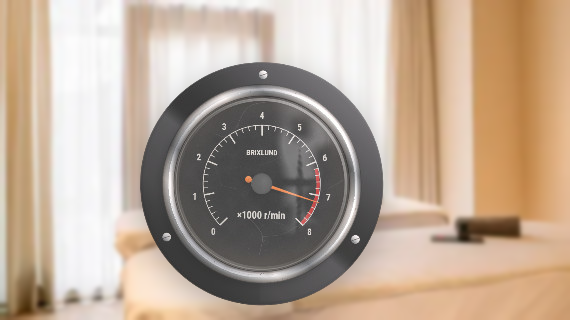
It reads **7200** rpm
